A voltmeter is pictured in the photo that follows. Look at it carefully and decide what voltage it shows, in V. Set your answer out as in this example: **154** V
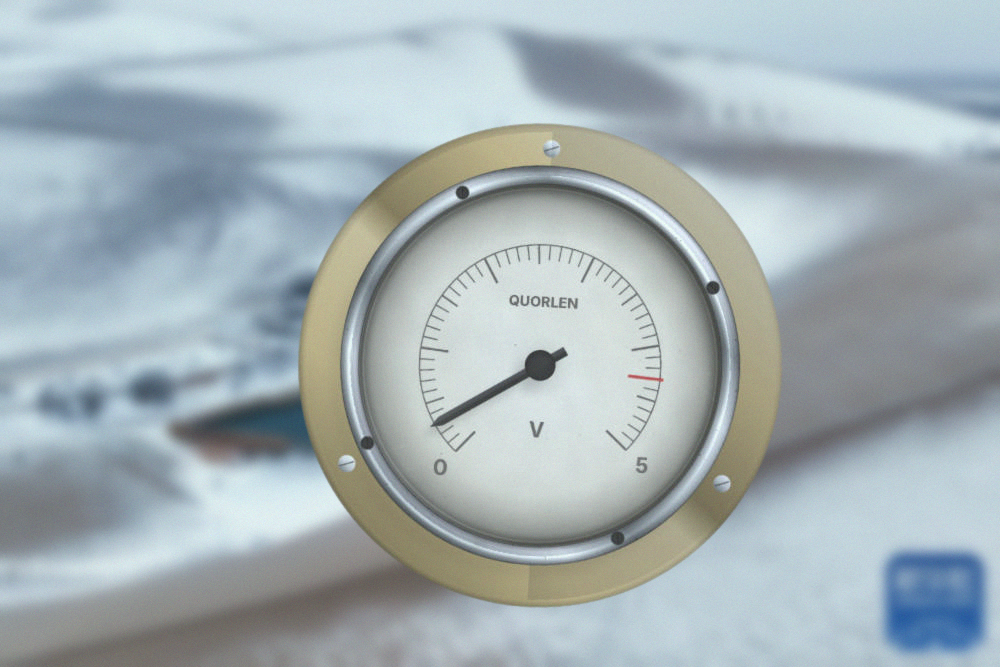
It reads **0.3** V
